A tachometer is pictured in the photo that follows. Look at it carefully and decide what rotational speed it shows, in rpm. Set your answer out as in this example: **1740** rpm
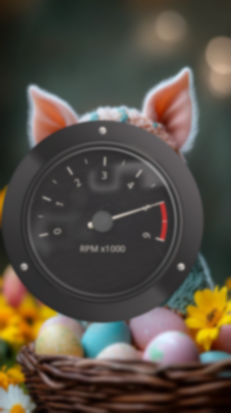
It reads **5000** rpm
